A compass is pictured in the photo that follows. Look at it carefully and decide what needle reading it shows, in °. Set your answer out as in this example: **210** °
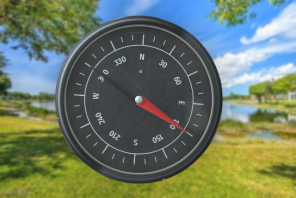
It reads **120** °
